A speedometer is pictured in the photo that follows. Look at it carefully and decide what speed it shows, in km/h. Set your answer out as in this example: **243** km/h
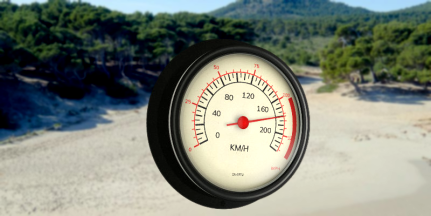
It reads **180** km/h
